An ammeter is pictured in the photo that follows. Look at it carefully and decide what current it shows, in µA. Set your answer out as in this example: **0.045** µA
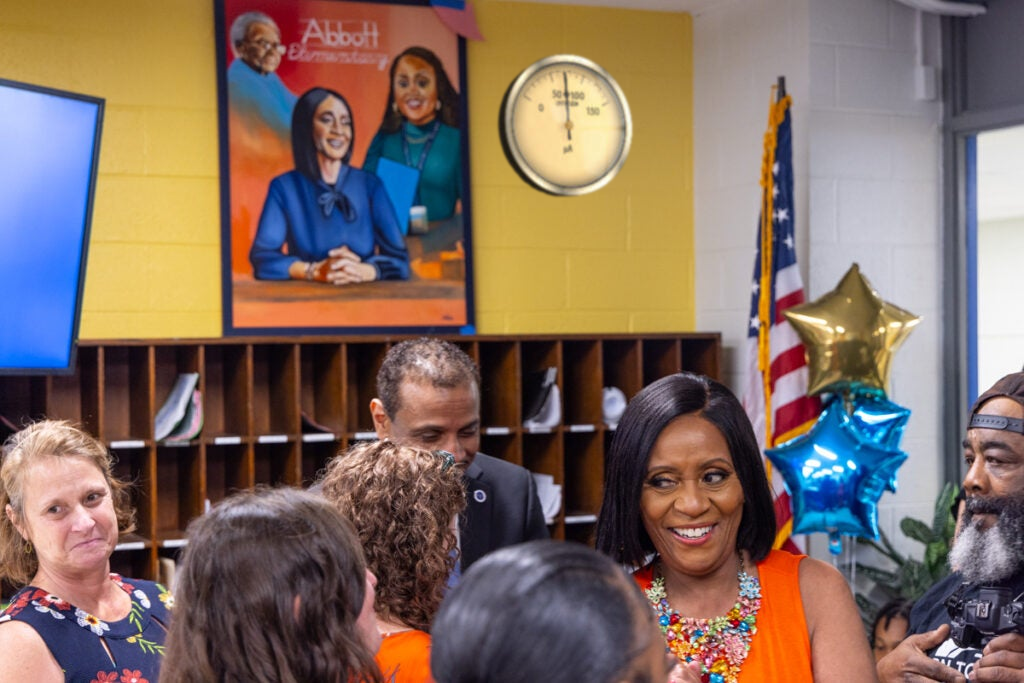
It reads **70** µA
